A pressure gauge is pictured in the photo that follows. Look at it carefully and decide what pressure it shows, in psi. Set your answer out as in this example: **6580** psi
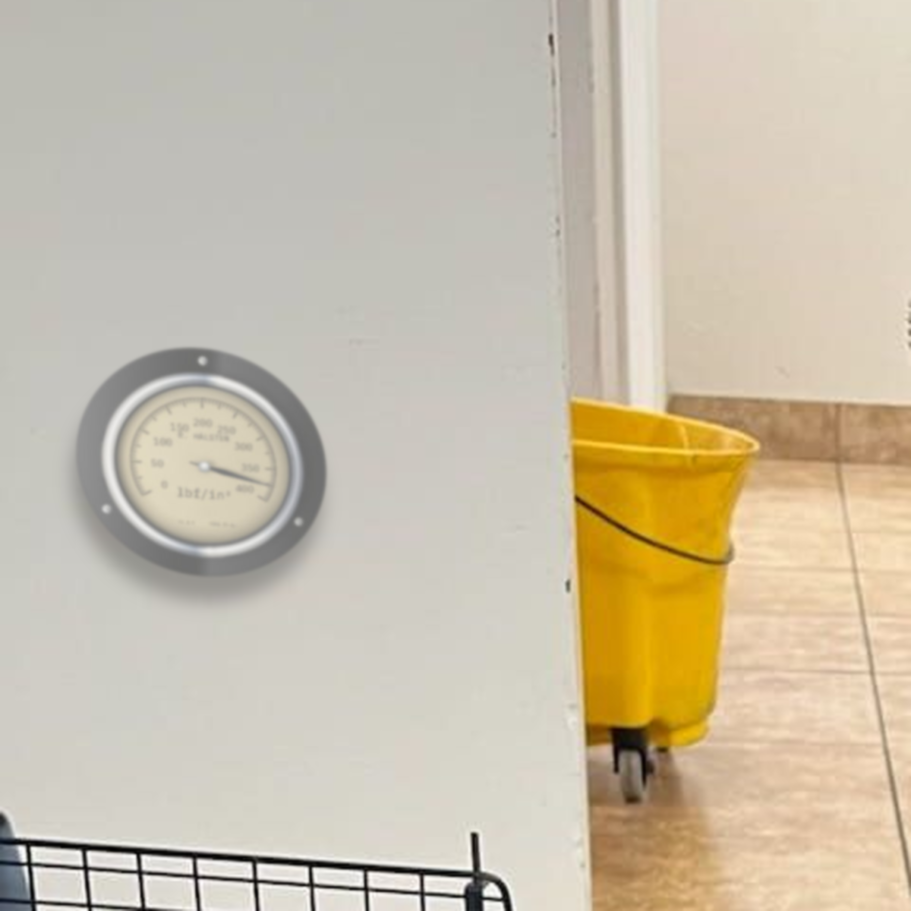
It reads **375** psi
